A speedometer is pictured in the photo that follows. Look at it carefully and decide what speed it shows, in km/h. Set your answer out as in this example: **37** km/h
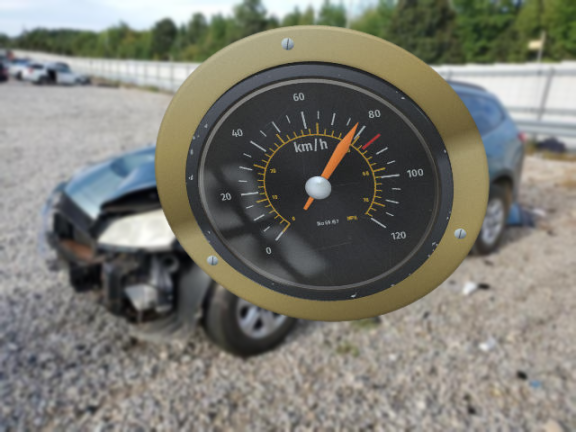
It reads **77.5** km/h
